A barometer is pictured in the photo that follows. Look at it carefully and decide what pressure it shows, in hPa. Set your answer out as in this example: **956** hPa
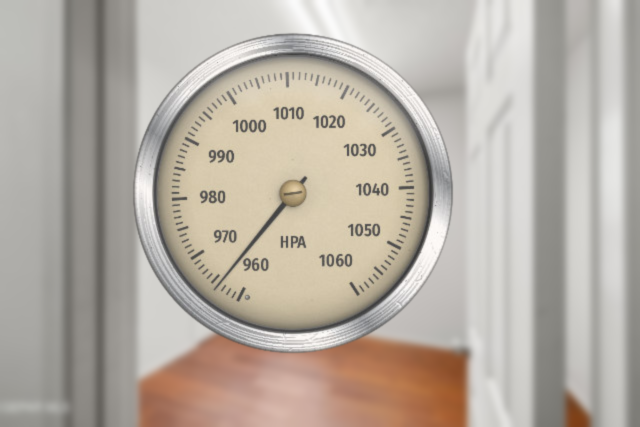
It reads **964** hPa
